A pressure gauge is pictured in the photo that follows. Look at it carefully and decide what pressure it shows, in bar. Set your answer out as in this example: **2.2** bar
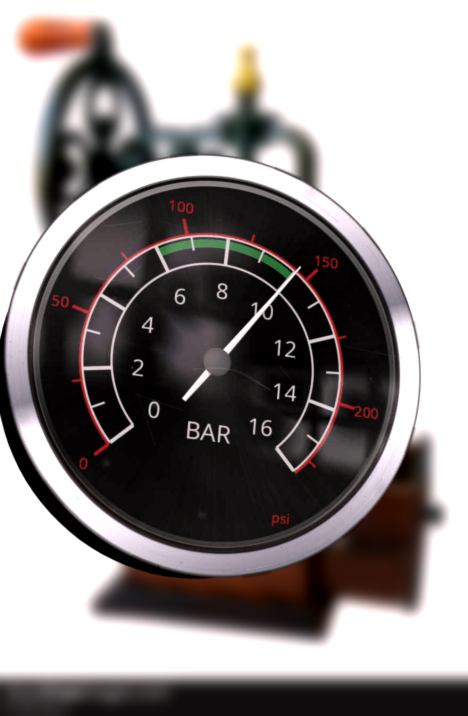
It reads **10** bar
